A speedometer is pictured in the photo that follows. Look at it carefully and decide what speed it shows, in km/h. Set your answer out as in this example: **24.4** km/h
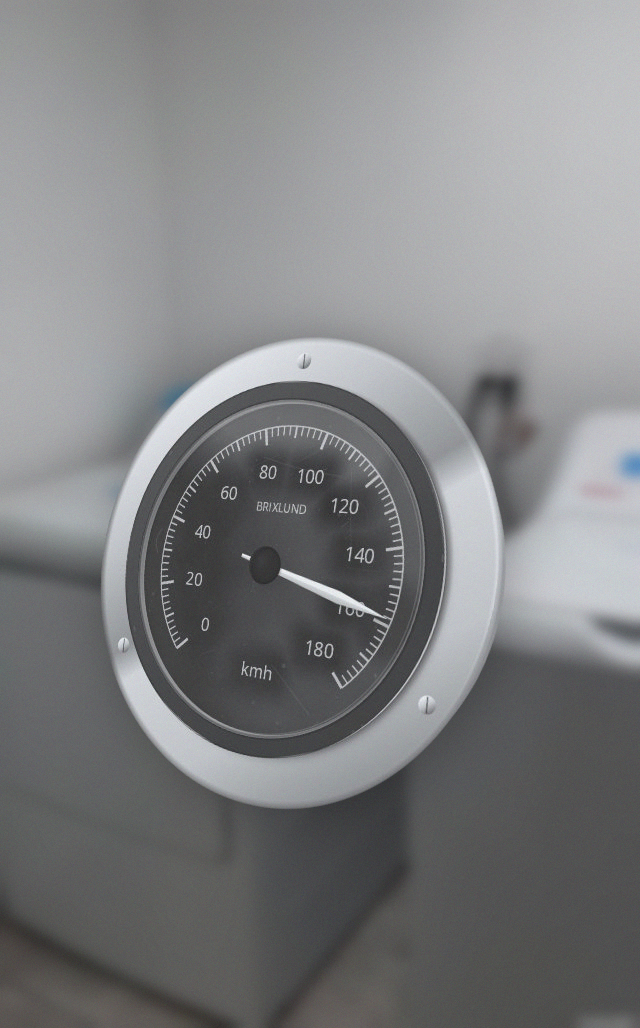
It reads **158** km/h
